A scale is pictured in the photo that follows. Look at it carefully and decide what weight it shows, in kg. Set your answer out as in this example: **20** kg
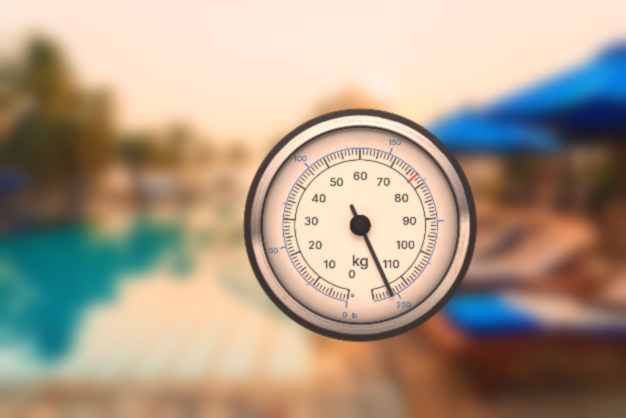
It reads **115** kg
